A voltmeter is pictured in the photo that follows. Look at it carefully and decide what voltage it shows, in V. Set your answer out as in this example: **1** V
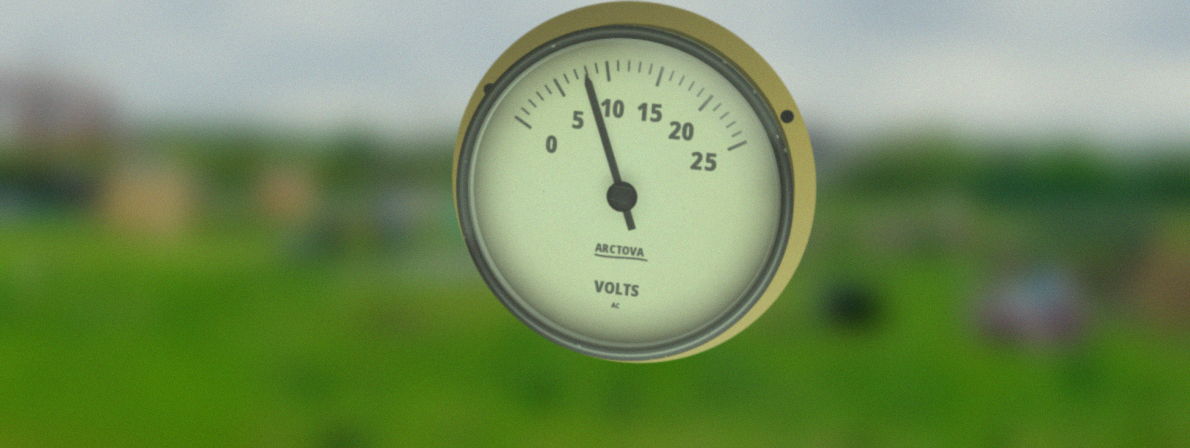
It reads **8** V
